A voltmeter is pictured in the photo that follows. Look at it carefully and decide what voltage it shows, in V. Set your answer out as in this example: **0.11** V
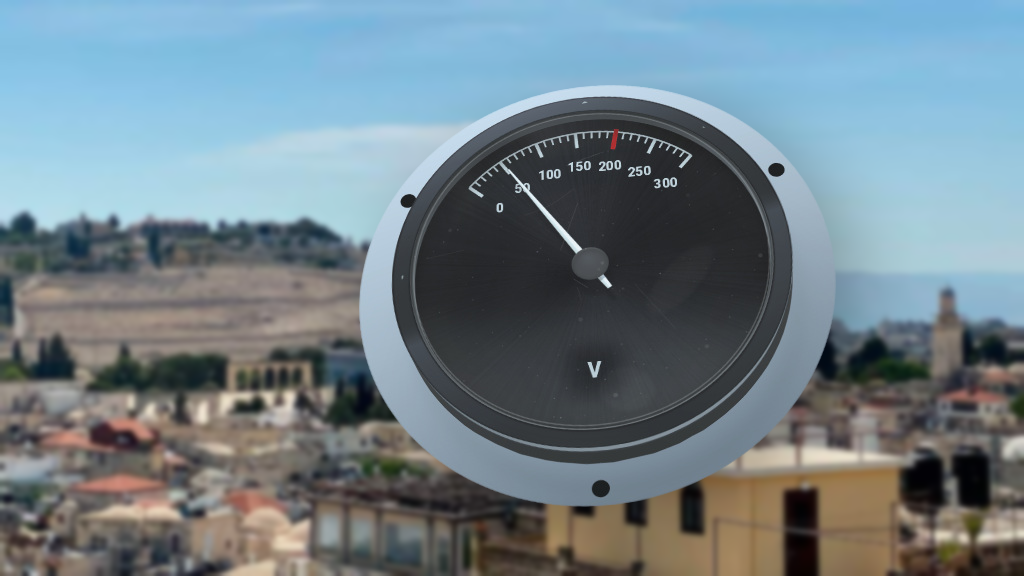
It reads **50** V
